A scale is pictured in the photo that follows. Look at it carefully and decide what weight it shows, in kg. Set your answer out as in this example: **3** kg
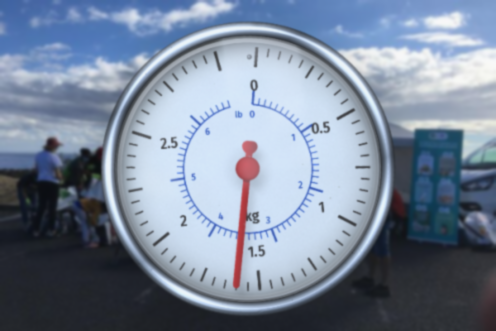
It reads **1.6** kg
